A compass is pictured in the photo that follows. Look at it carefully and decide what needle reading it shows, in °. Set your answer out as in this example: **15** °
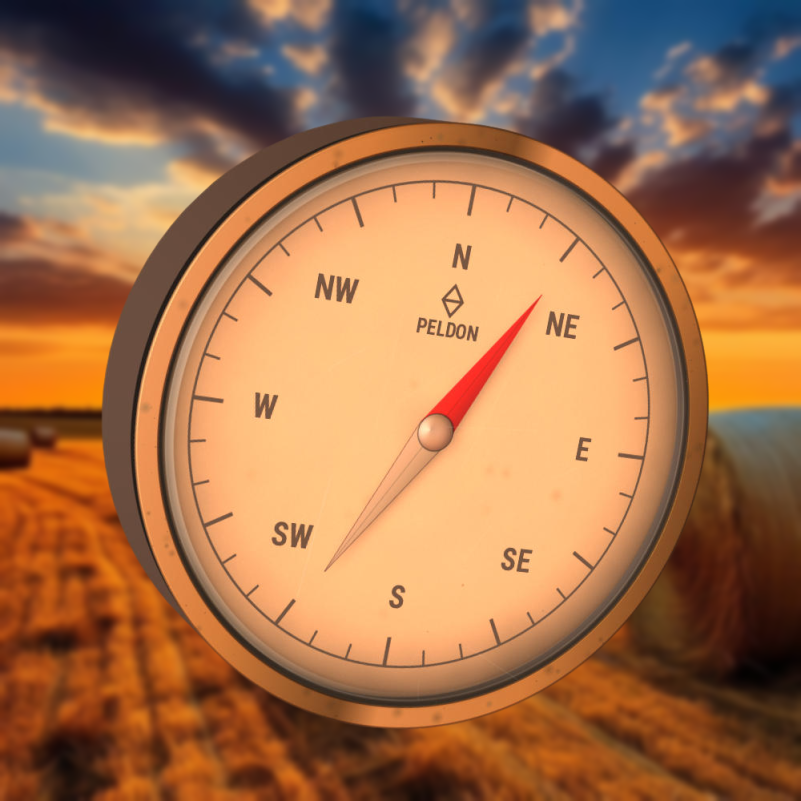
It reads **30** °
